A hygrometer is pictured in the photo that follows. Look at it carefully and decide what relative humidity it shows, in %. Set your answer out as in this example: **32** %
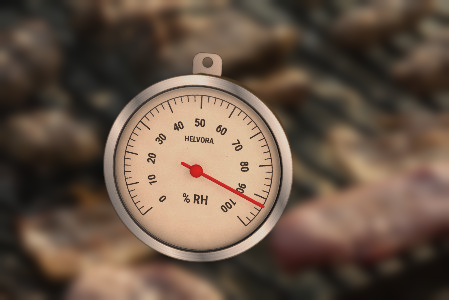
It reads **92** %
